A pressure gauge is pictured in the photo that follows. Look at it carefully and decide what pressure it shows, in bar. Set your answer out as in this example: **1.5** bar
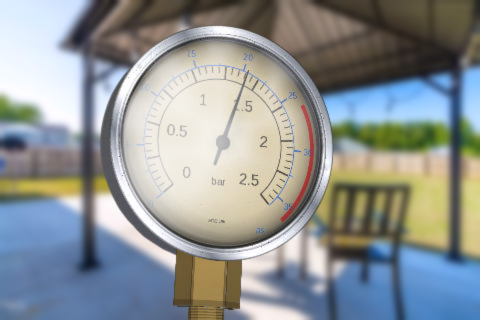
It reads **1.4** bar
